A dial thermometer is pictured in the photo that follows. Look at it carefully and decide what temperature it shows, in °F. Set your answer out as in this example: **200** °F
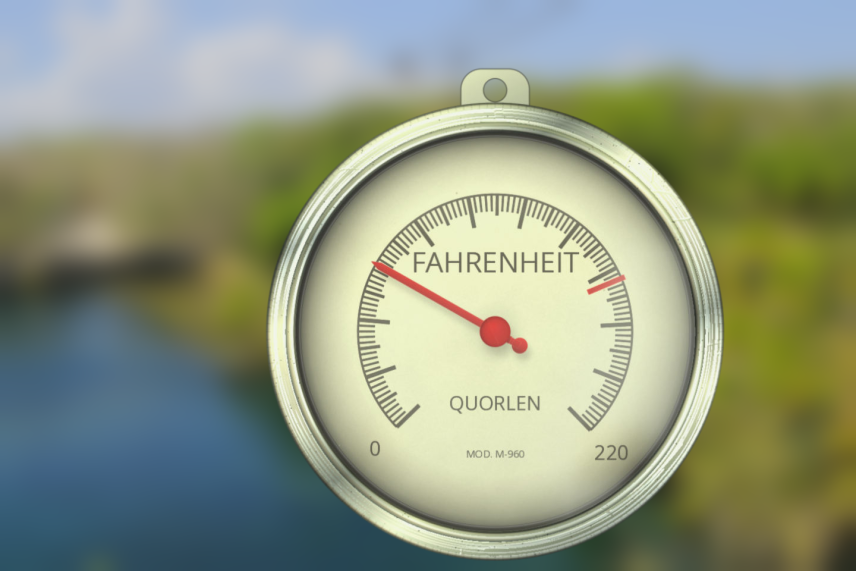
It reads **60** °F
